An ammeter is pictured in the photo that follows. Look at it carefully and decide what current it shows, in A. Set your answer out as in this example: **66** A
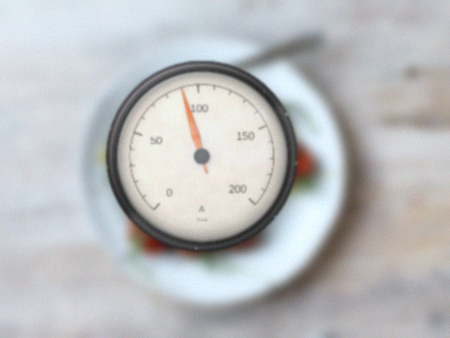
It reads **90** A
